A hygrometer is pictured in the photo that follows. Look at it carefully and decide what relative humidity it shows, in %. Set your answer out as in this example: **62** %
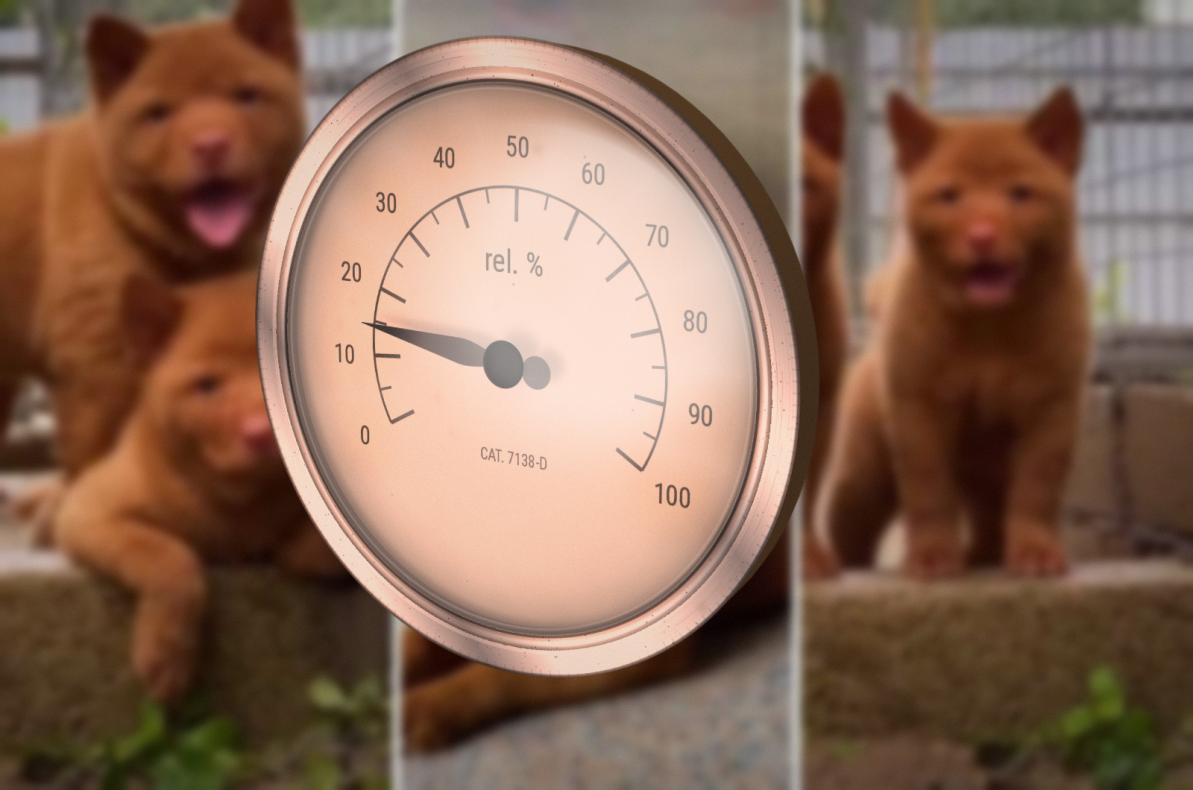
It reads **15** %
